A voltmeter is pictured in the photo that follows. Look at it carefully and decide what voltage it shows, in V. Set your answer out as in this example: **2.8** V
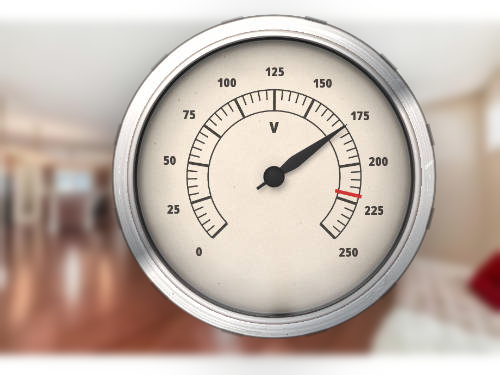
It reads **175** V
